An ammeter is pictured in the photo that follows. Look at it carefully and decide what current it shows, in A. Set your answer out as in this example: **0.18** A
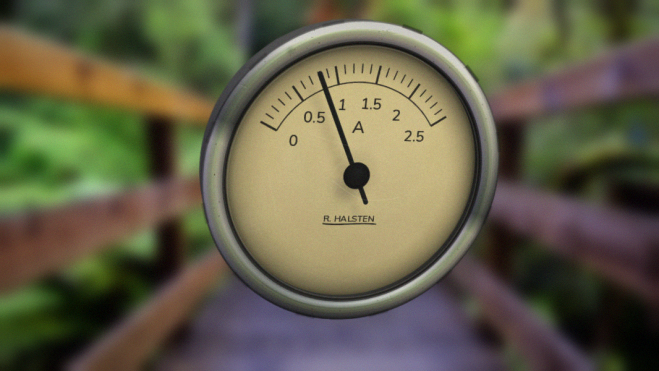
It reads **0.8** A
